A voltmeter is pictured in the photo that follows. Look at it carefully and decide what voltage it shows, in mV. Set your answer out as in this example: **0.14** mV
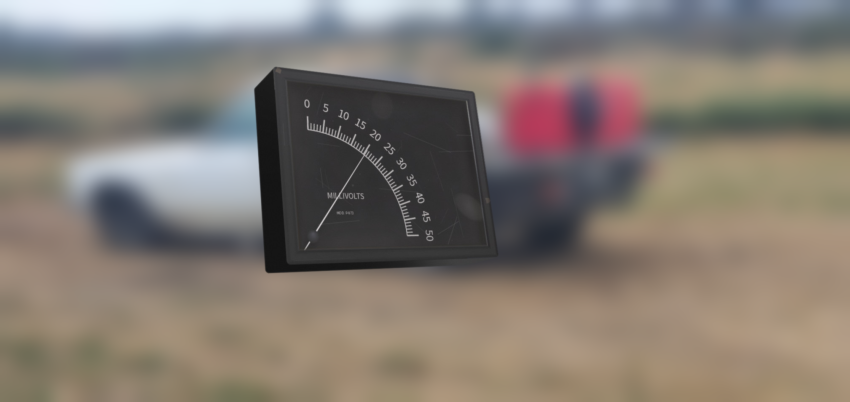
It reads **20** mV
